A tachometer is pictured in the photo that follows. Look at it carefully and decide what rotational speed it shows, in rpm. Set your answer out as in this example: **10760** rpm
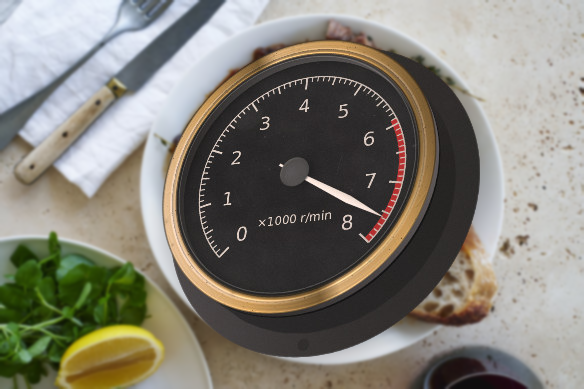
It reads **7600** rpm
